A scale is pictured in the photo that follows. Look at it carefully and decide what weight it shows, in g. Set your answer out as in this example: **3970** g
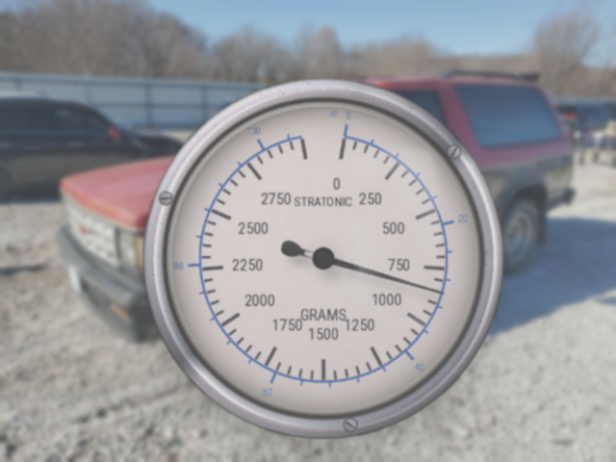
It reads **850** g
